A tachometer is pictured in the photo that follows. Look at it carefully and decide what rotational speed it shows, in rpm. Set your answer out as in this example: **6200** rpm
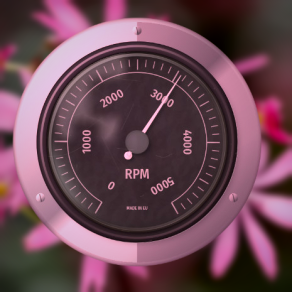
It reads **3050** rpm
